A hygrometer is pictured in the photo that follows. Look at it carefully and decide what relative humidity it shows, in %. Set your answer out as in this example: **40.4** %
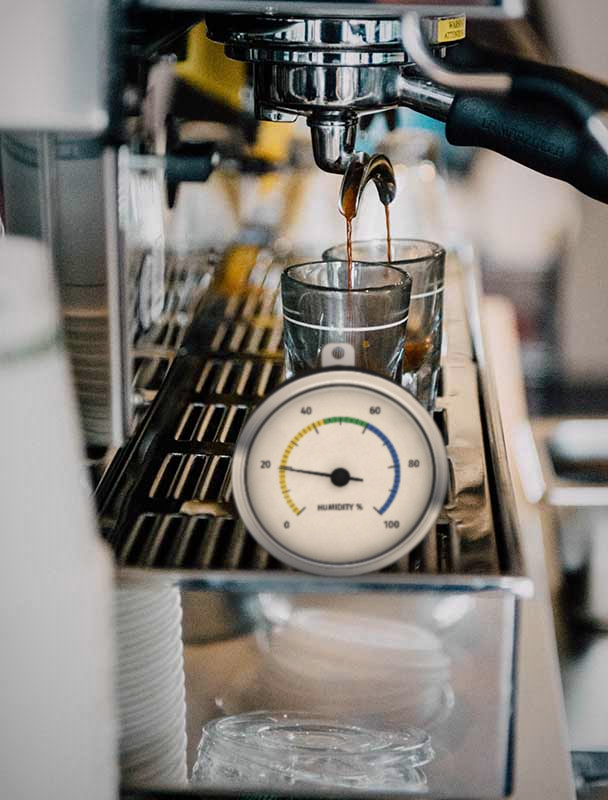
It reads **20** %
